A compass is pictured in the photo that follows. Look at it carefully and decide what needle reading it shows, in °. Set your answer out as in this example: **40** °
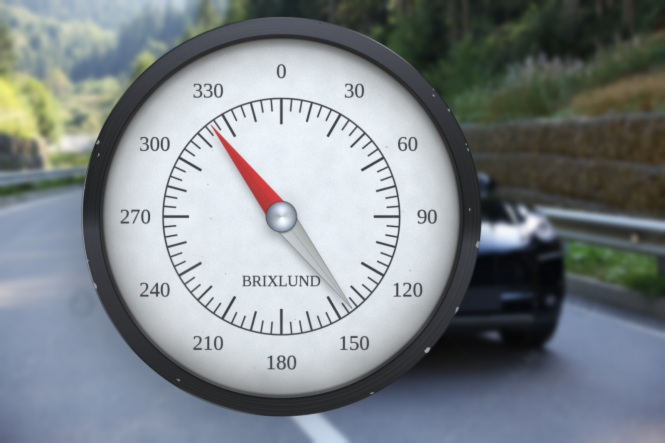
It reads **322.5** °
